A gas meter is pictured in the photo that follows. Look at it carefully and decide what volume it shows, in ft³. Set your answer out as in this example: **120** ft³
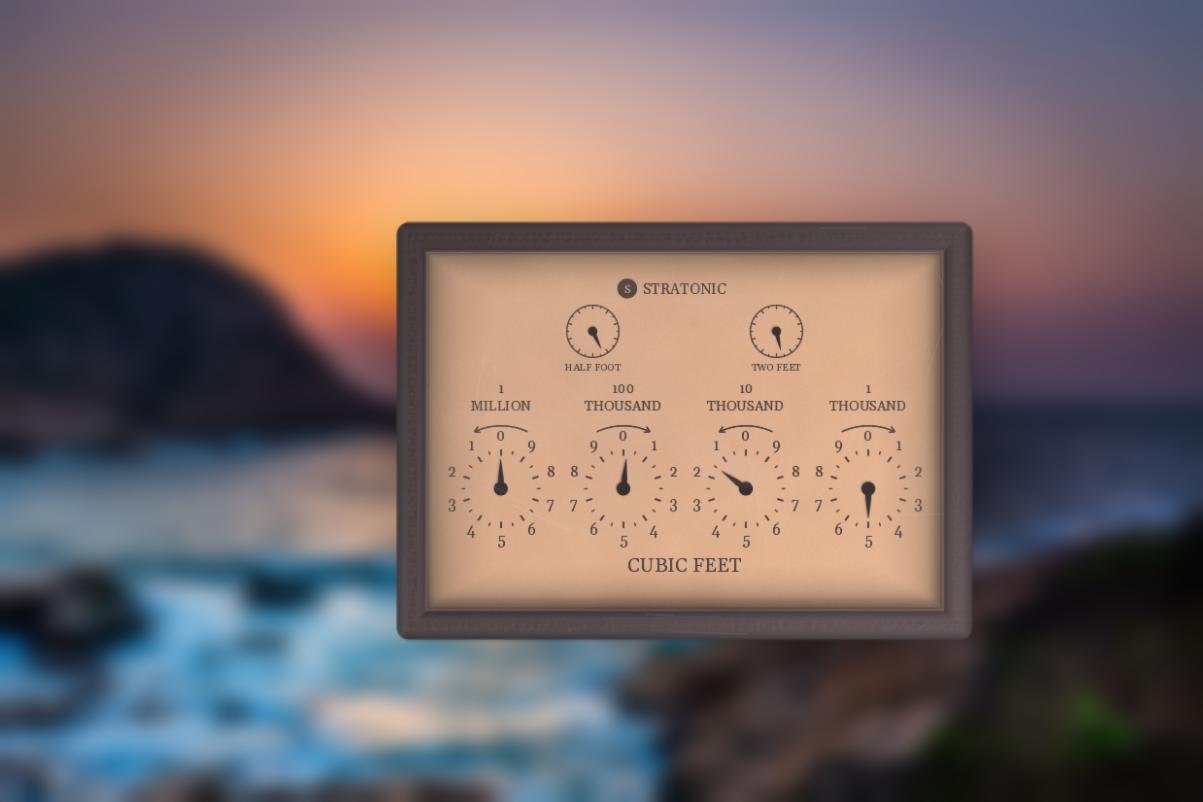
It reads **1500** ft³
